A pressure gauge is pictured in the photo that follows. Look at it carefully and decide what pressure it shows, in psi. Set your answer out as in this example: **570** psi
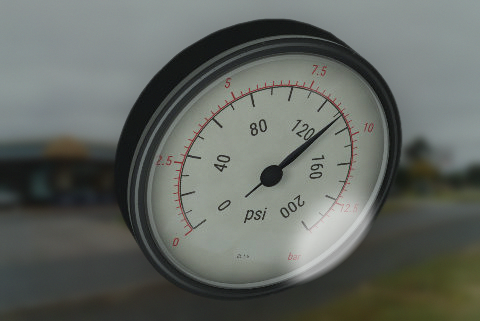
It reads **130** psi
